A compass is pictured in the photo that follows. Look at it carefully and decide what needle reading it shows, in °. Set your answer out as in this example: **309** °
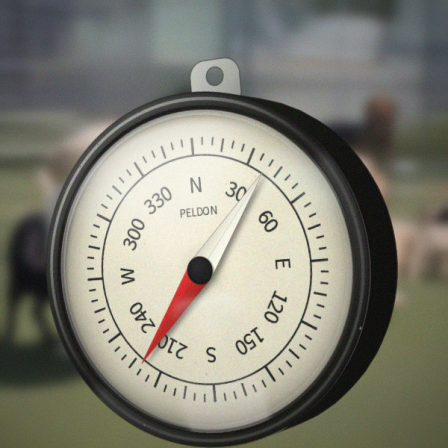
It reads **220** °
